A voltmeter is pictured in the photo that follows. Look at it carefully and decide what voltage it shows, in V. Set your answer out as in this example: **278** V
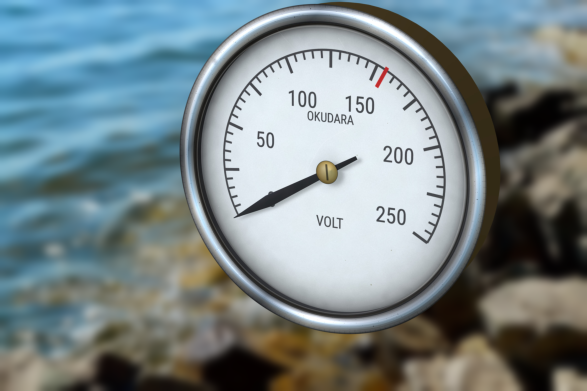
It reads **0** V
